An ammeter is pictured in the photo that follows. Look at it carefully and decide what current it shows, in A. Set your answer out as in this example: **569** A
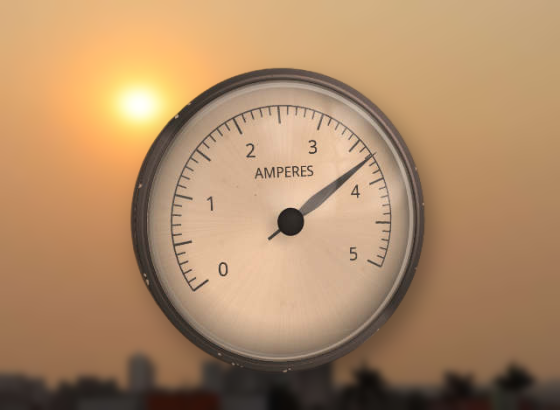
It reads **3.7** A
